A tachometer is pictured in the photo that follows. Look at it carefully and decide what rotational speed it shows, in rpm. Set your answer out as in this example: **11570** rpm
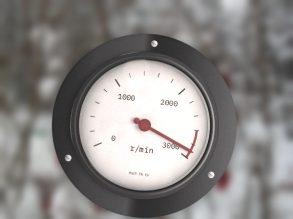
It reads **2900** rpm
